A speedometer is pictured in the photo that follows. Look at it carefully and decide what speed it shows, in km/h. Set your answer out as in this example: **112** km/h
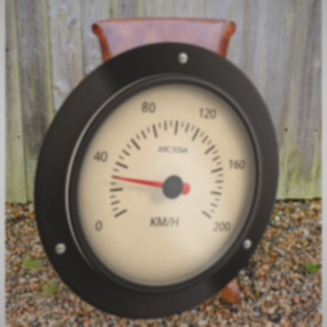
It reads **30** km/h
